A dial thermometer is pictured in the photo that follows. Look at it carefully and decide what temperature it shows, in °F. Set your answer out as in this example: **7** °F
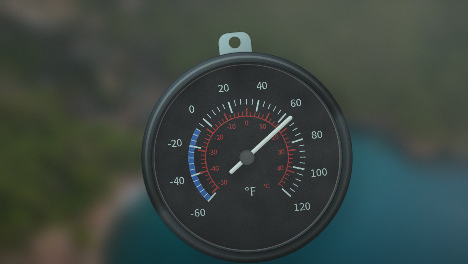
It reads **64** °F
